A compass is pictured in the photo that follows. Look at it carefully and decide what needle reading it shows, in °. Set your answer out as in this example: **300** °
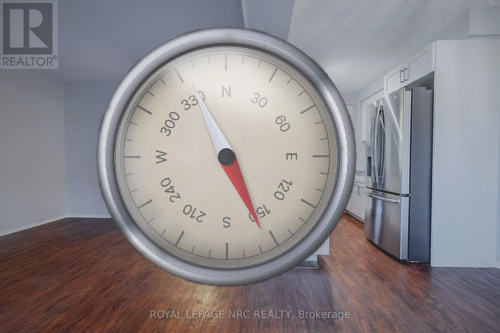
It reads **155** °
